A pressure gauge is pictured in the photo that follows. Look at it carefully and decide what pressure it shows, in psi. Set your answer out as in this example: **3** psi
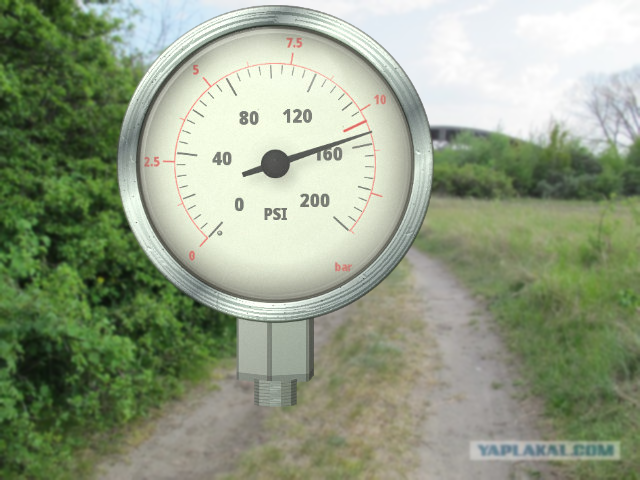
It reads **155** psi
